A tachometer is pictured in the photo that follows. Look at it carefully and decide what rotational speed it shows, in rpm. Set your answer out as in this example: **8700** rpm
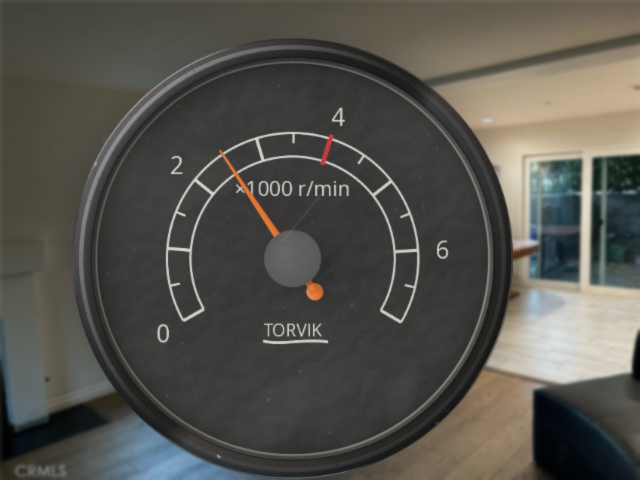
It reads **2500** rpm
